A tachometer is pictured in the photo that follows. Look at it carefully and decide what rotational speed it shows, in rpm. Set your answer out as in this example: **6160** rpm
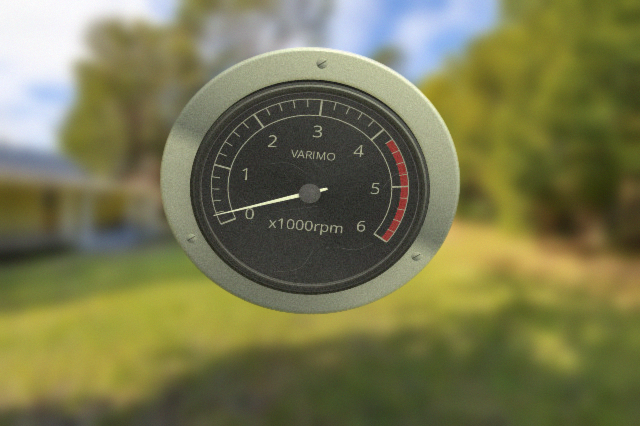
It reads **200** rpm
